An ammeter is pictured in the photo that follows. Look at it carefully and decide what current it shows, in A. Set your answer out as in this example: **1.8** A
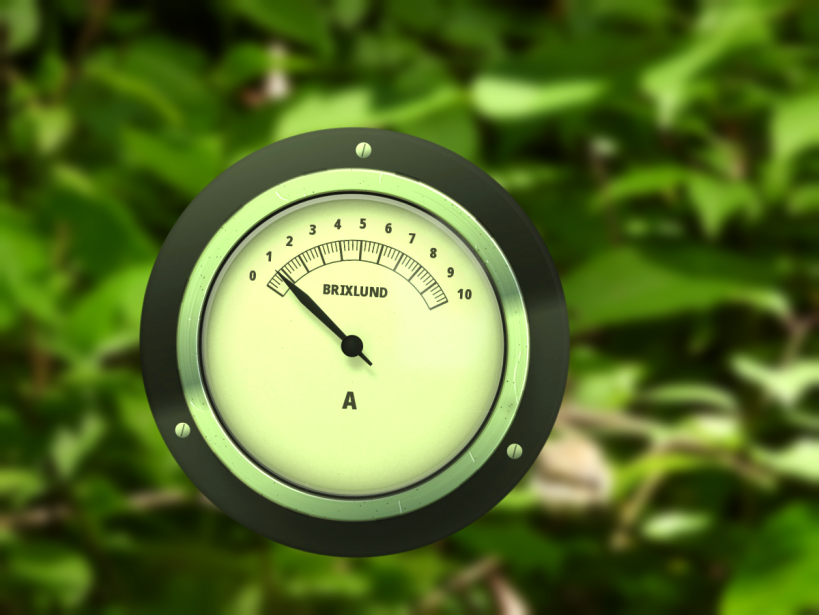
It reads **0.8** A
